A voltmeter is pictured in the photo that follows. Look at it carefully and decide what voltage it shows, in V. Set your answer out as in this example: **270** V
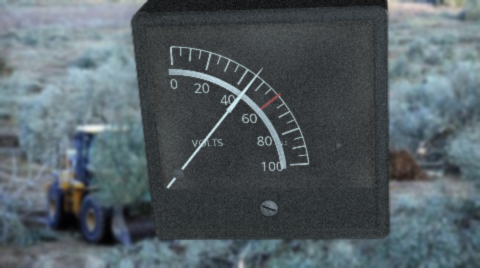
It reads **45** V
